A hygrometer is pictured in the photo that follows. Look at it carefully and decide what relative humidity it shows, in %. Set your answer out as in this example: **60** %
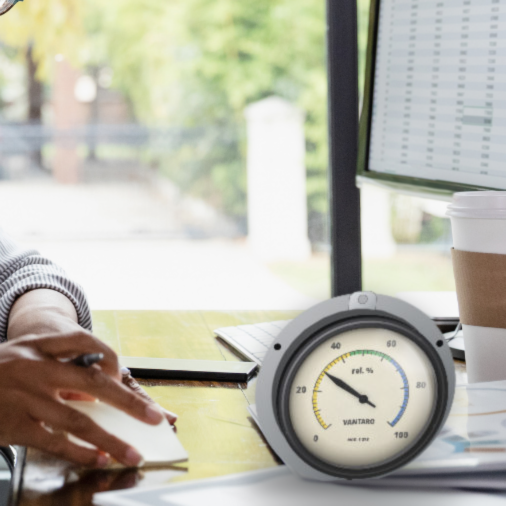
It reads **30** %
